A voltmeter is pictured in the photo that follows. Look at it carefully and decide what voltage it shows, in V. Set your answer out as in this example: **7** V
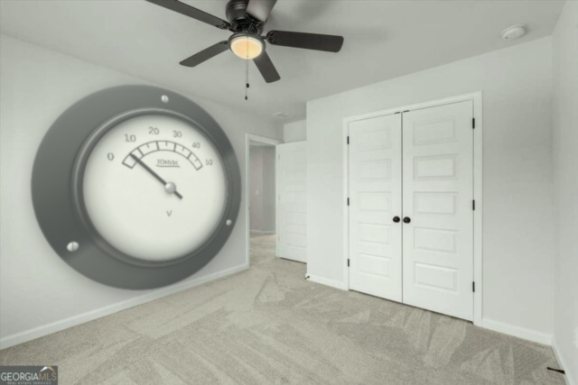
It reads **5** V
